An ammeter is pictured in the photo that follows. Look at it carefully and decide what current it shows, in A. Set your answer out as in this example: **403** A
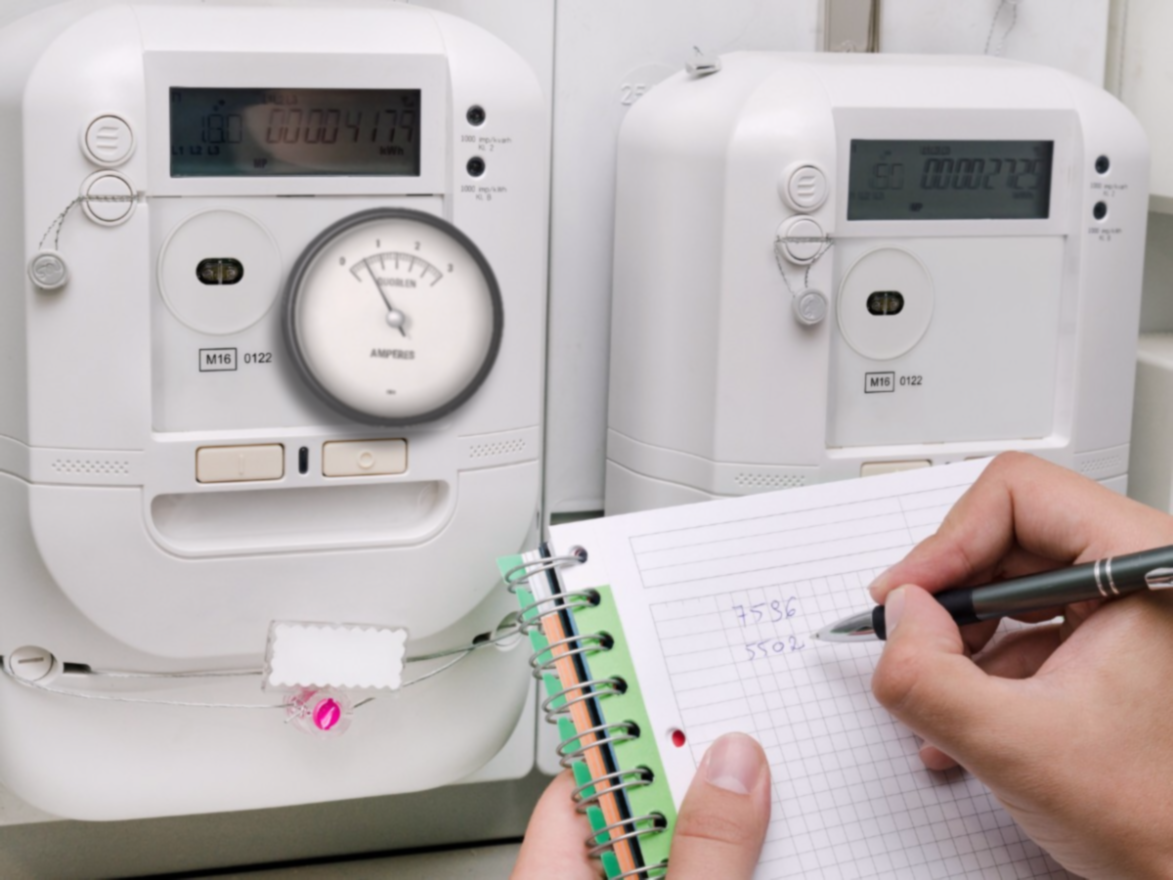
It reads **0.5** A
